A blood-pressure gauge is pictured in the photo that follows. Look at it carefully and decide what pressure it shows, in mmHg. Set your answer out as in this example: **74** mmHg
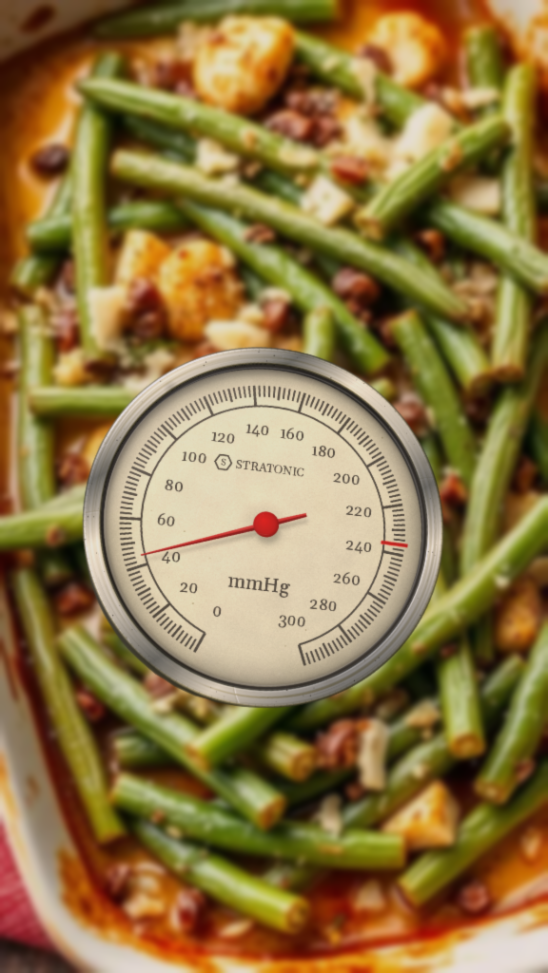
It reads **44** mmHg
